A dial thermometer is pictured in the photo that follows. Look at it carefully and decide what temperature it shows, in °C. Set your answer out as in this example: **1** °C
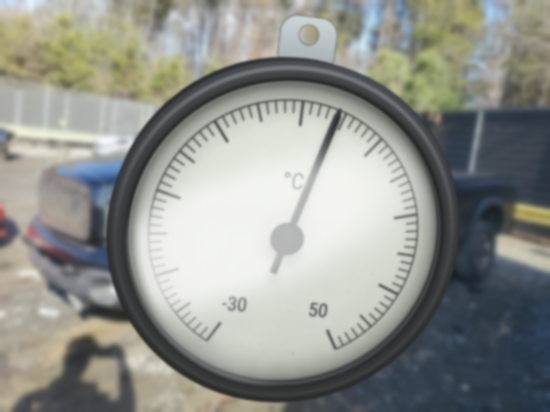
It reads **14** °C
